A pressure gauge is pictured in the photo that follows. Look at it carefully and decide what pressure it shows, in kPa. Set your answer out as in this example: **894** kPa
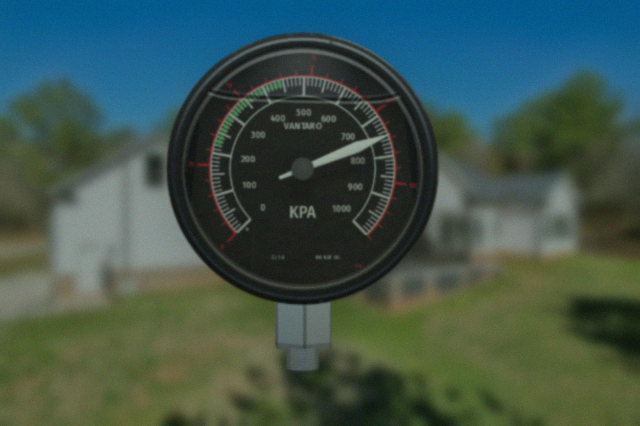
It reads **750** kPa
